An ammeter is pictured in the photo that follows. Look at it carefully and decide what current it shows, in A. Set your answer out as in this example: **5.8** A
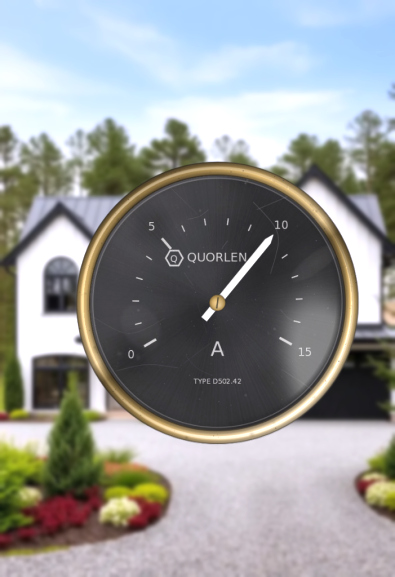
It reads **10** A
